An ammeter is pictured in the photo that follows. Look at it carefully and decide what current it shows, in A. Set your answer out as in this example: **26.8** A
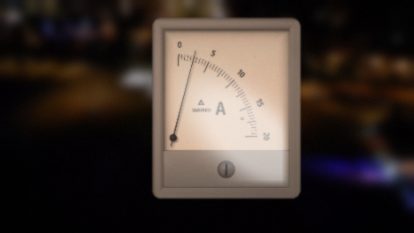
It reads **2.5** A
